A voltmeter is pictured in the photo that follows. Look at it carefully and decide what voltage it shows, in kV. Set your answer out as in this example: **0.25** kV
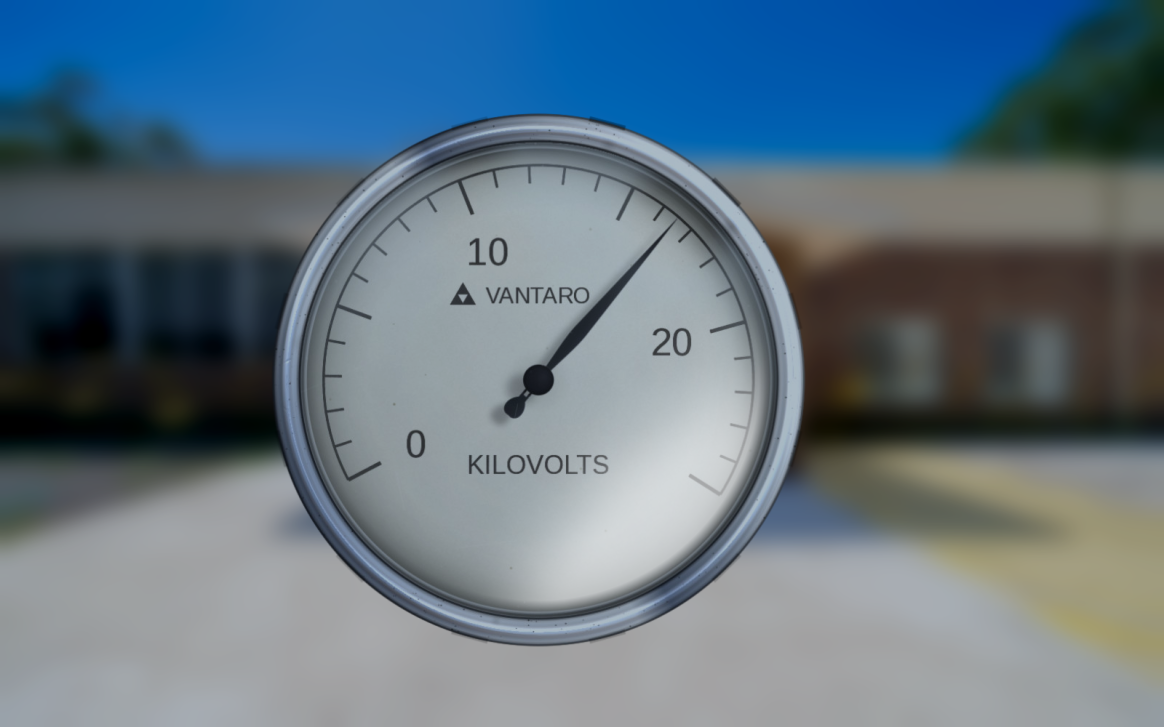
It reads **16.5** kV
